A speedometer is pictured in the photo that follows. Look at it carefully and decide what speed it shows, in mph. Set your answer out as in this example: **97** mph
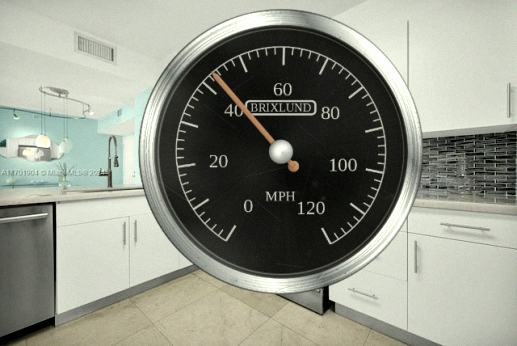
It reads **43** mph
